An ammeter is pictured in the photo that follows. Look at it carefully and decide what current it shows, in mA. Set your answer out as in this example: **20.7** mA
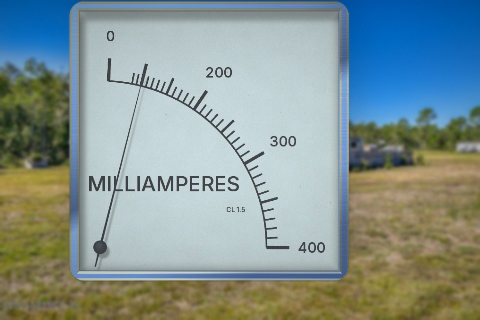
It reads **100** mA
